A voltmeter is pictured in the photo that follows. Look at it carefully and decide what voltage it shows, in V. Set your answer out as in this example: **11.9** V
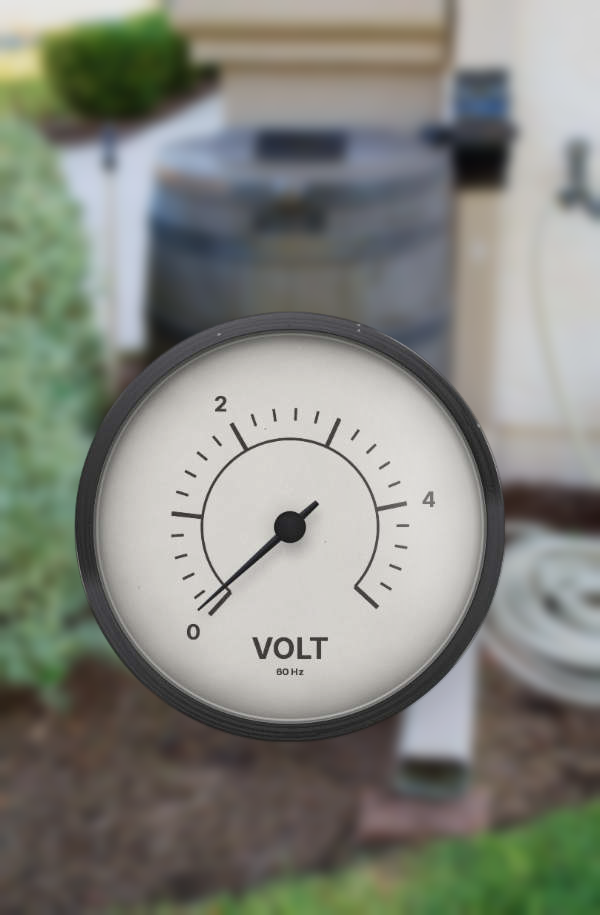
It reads **0.1** V
